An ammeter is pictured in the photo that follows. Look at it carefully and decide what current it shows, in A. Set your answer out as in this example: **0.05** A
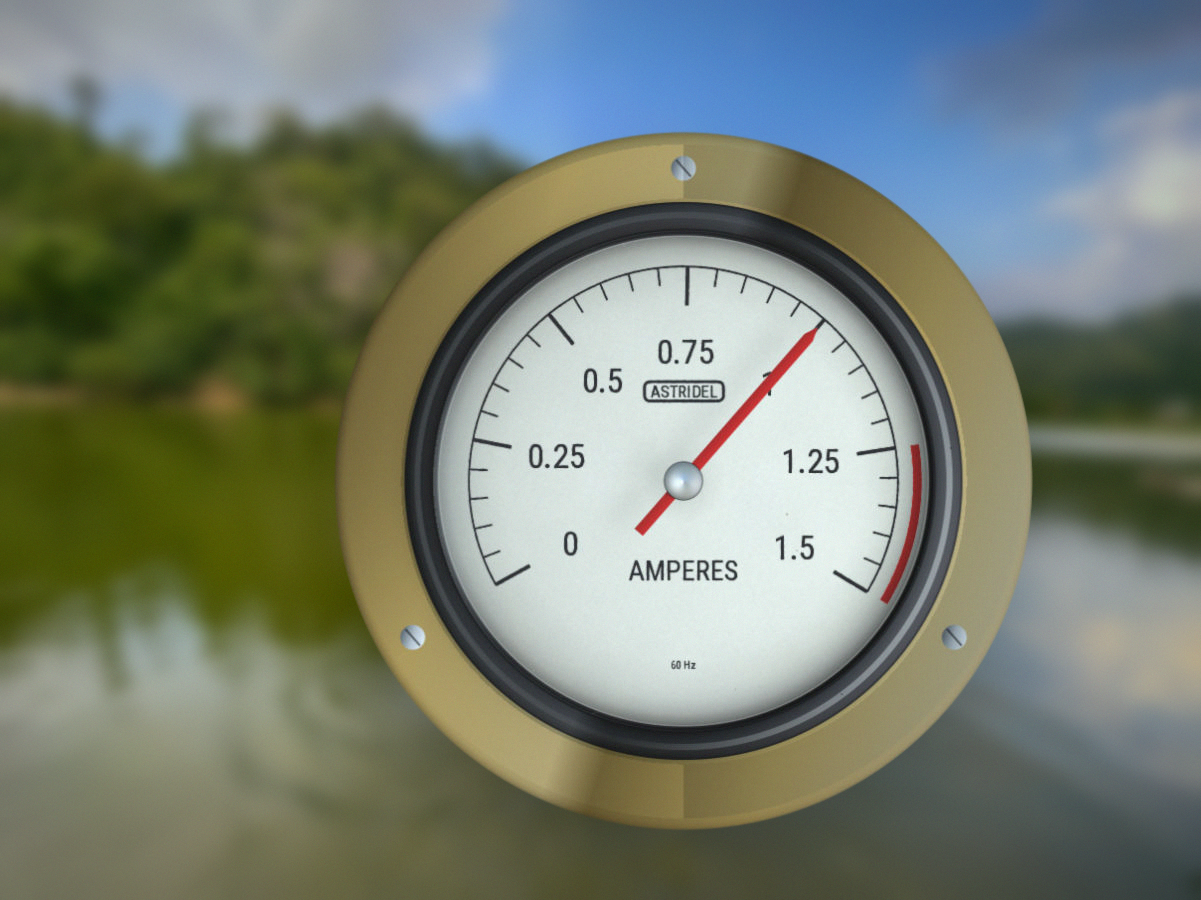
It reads **1** A
